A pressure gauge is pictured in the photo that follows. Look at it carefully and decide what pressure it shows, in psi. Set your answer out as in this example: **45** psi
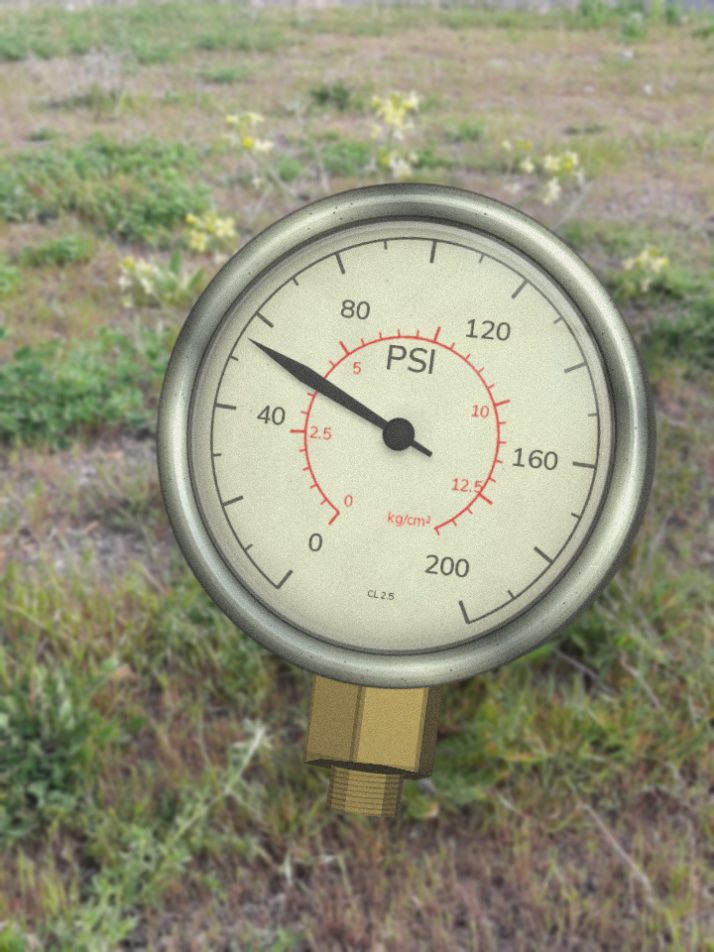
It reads **55** psi
